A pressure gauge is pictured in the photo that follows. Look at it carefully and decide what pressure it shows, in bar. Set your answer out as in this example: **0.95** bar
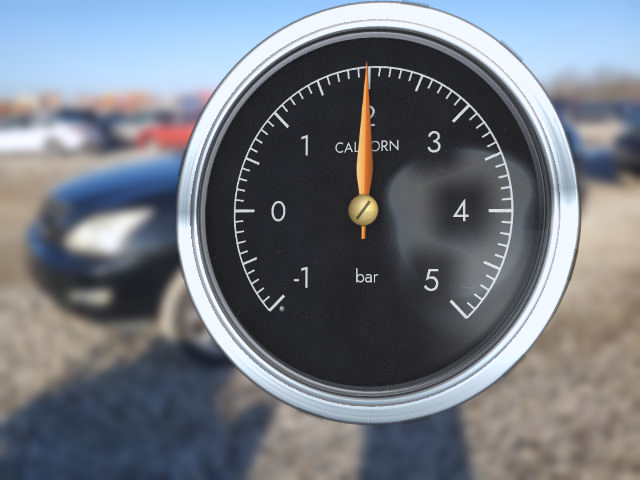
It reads **2** bar
